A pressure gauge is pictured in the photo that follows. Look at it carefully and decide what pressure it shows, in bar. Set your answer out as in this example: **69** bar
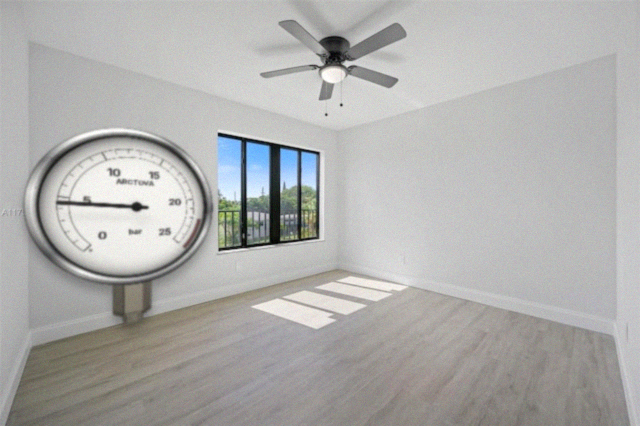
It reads **4.5** bar
